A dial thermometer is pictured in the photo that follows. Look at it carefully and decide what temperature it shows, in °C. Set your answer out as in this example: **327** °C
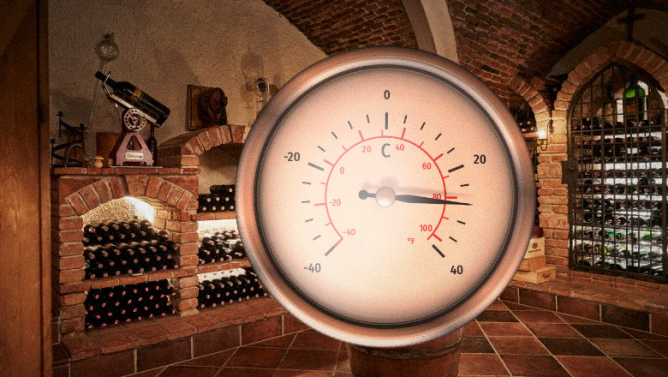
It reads **28** °C
